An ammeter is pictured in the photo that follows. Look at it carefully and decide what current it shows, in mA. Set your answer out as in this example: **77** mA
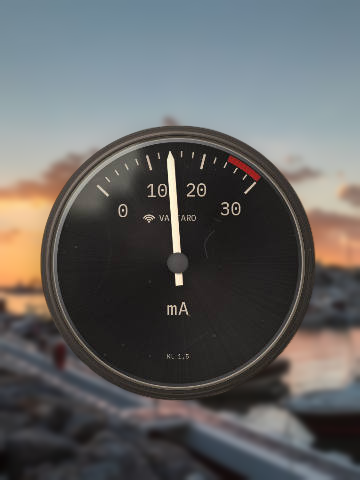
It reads **14** mA
